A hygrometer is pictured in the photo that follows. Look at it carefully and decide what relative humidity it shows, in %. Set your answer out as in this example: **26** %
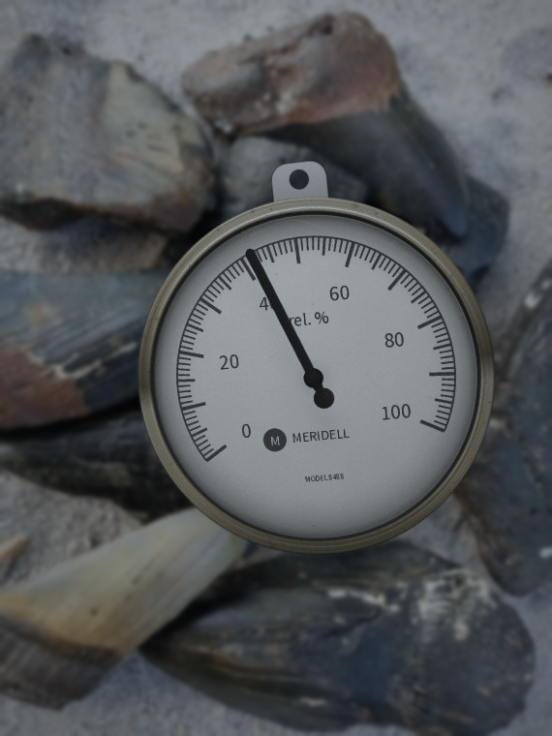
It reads **42** %
